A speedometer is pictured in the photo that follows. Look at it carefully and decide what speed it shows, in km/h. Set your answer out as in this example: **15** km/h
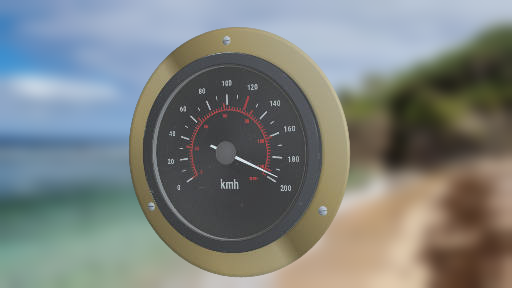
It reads **195** km/h
